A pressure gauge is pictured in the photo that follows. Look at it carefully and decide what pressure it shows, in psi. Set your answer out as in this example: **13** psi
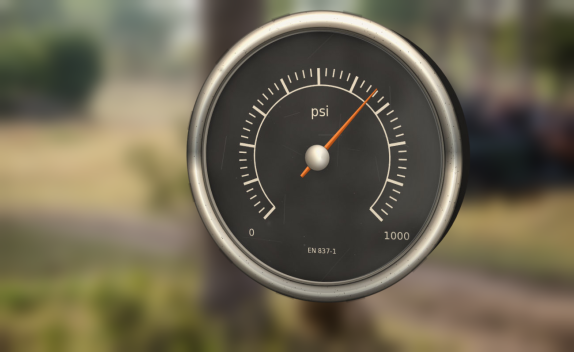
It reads **660** psi
